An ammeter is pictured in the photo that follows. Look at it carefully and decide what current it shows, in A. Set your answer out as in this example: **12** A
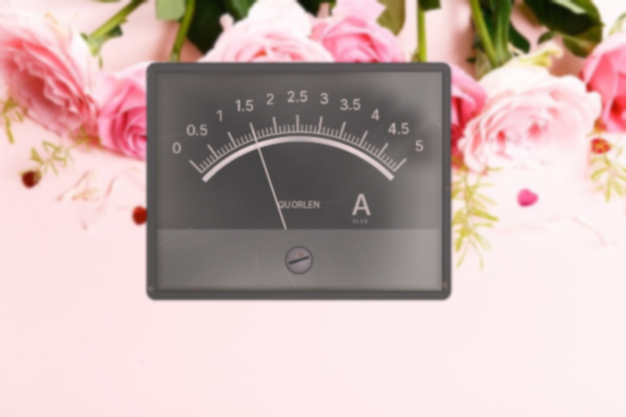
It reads **1.5** A
